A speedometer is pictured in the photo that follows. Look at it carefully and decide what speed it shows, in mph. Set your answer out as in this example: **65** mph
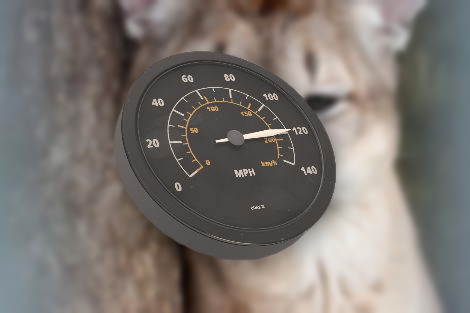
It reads **120** mph
